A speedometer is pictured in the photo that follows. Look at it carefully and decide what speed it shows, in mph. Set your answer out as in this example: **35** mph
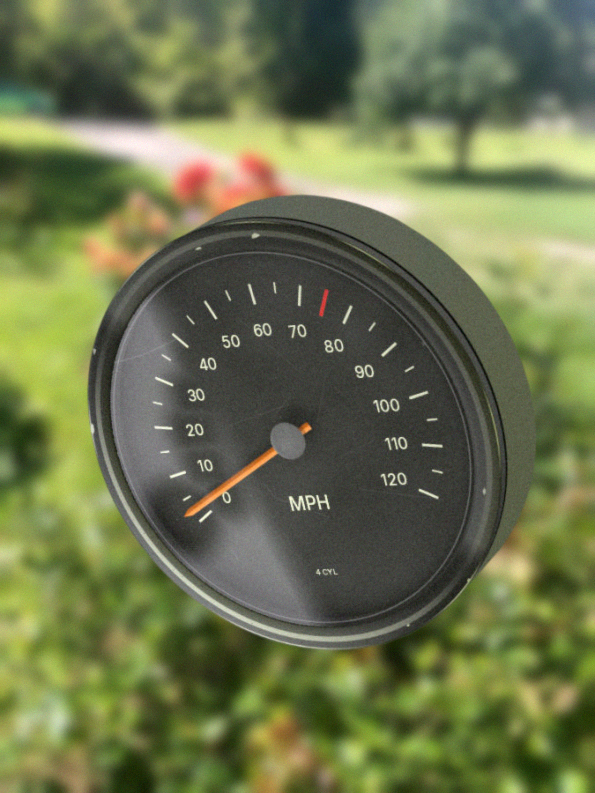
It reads **2.5** mph
